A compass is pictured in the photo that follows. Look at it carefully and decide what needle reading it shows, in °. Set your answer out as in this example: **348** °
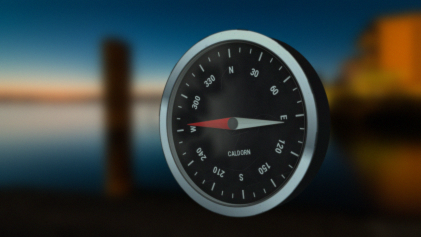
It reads **275** °
